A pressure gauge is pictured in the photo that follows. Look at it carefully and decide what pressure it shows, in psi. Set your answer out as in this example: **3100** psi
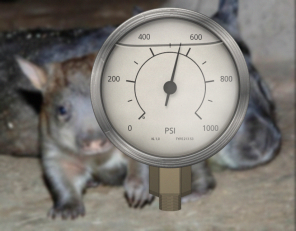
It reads **550** psi
